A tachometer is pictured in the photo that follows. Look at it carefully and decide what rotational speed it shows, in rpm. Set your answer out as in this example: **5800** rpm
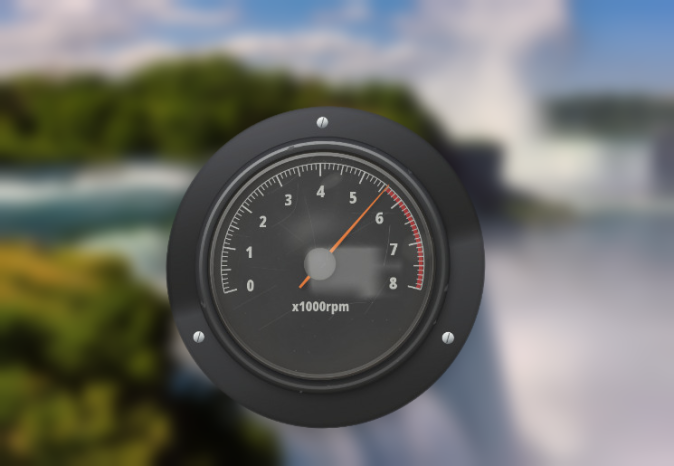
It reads **5600** rpm
